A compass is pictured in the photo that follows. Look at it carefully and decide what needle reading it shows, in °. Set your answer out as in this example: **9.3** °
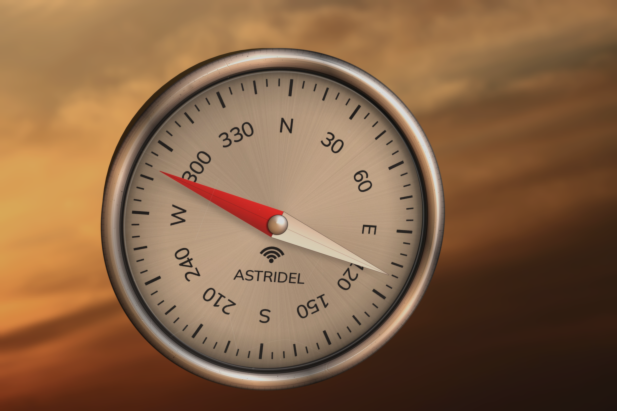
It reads **290** °
